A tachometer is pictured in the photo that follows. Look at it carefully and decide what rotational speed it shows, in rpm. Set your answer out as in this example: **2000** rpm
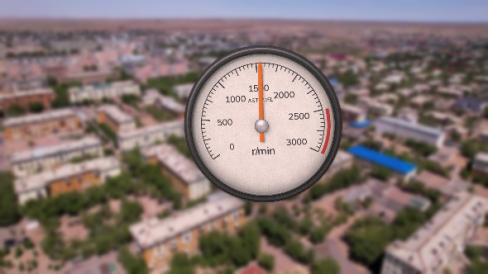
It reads **1550** rpm
